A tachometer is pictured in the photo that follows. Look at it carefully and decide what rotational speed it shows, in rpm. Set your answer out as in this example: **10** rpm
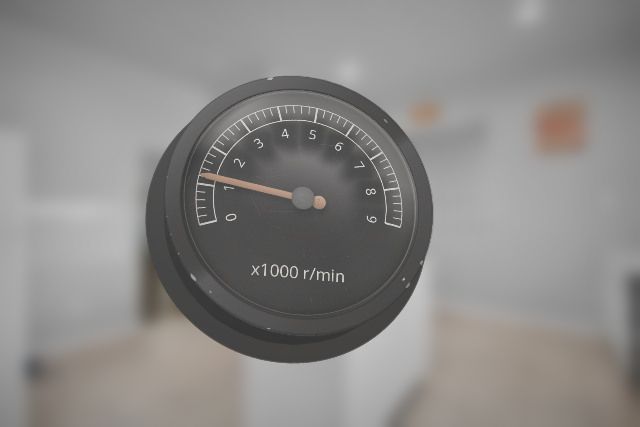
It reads **1200** rpm
